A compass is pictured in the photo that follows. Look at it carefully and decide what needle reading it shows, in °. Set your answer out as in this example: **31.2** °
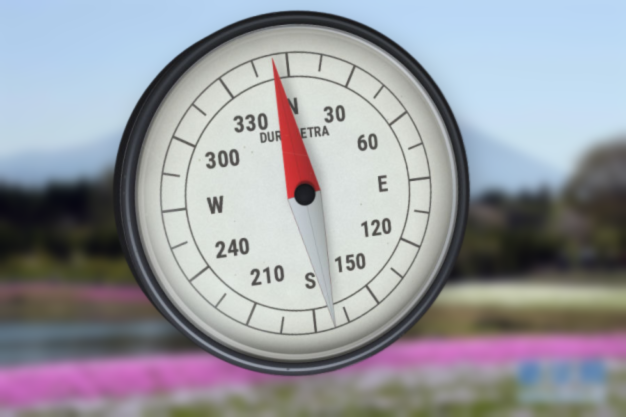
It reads **352.5** °
